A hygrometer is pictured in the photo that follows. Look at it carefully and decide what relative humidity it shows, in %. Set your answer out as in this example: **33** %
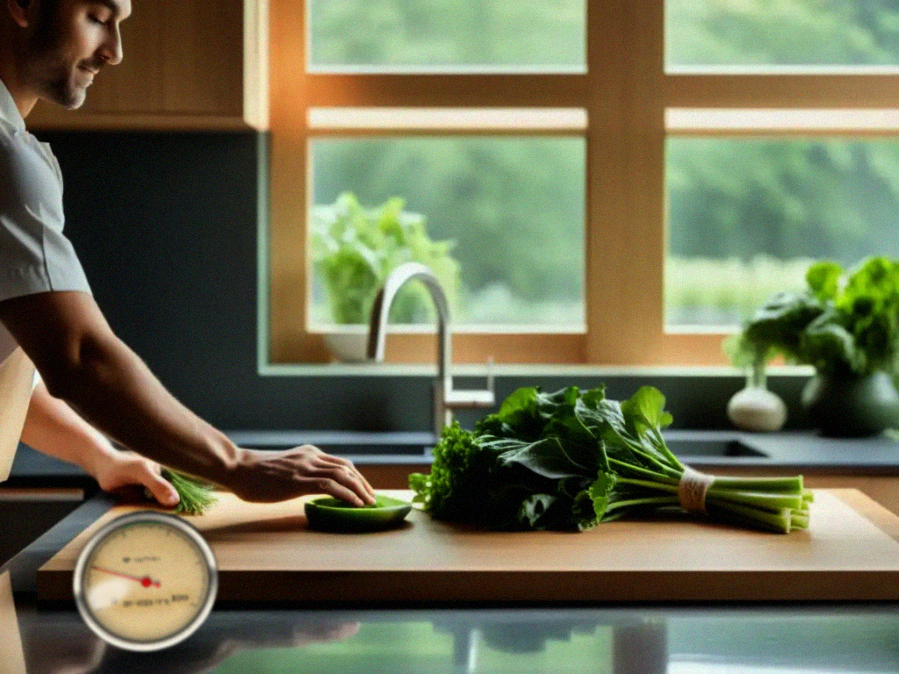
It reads **20** %
